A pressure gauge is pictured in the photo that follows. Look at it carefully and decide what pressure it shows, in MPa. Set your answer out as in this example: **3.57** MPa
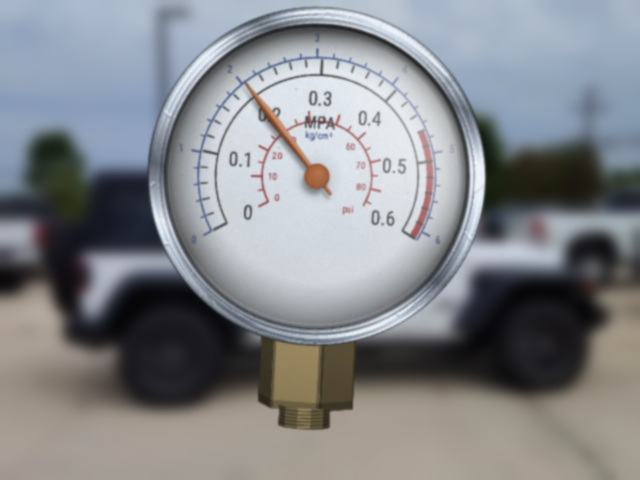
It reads **0.2** MPa
